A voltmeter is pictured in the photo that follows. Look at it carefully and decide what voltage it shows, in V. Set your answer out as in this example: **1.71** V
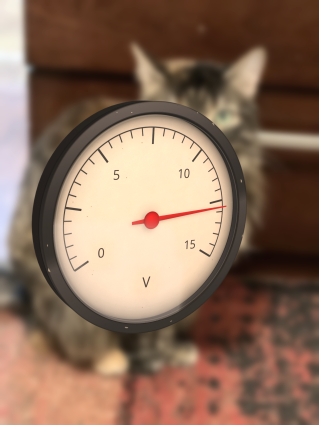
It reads **12.75** V
